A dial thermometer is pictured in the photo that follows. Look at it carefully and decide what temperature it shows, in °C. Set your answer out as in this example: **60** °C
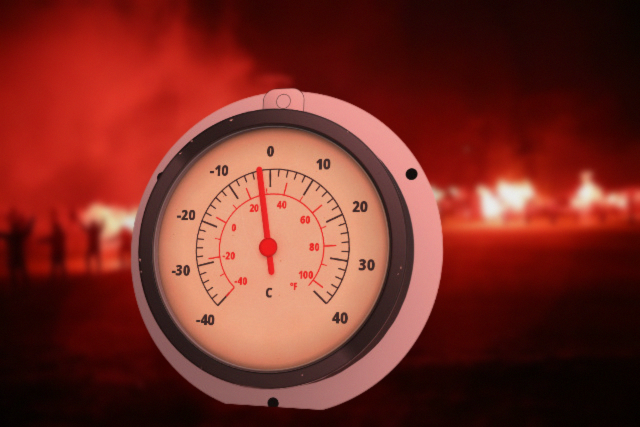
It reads **-2** °C
